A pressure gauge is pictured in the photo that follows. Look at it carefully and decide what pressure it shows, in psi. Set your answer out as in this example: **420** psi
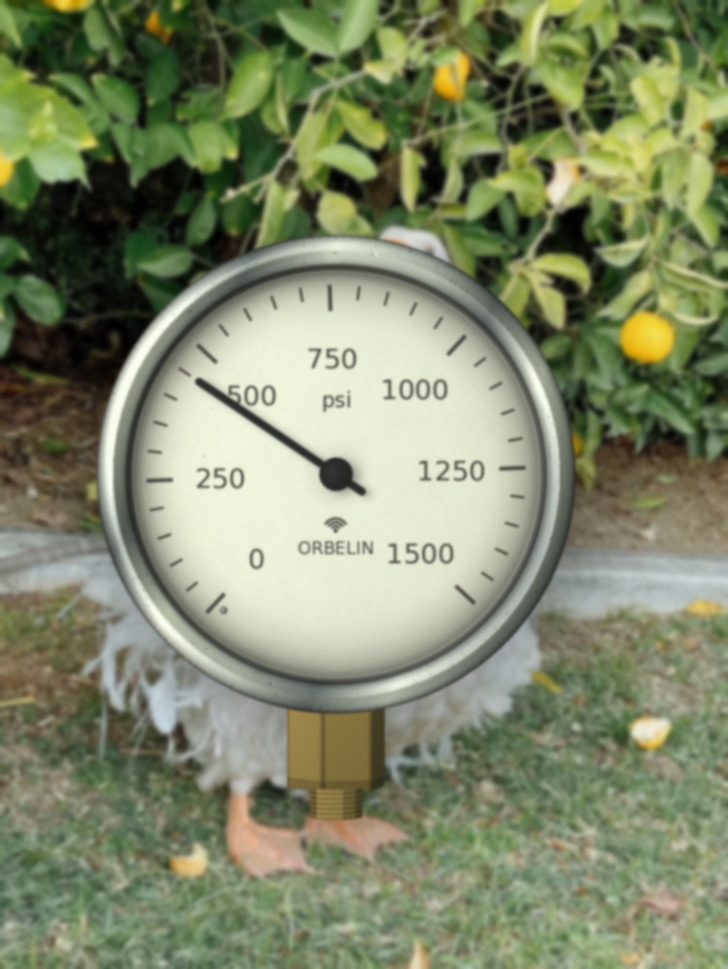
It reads **450** psi
